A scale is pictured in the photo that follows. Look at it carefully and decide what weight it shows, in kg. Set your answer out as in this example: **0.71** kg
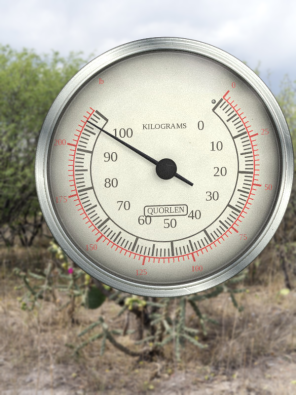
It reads **97** kg
